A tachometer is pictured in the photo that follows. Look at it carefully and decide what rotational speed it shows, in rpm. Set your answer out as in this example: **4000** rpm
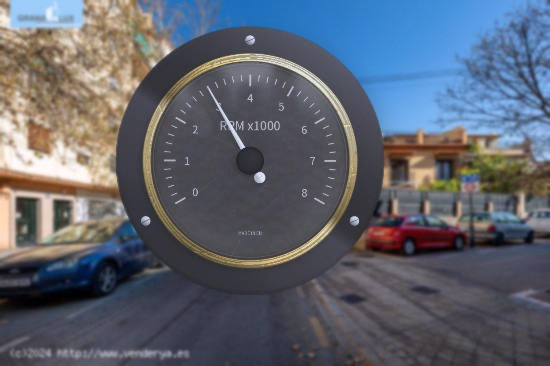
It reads **3000** rpm
